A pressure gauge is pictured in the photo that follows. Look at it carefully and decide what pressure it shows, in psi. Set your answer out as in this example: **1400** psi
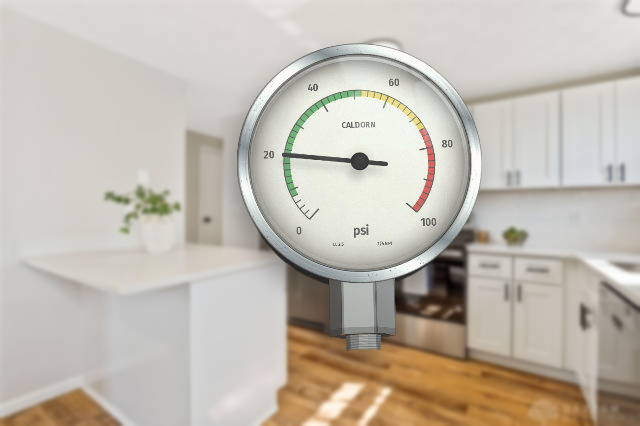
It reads **20** psi
